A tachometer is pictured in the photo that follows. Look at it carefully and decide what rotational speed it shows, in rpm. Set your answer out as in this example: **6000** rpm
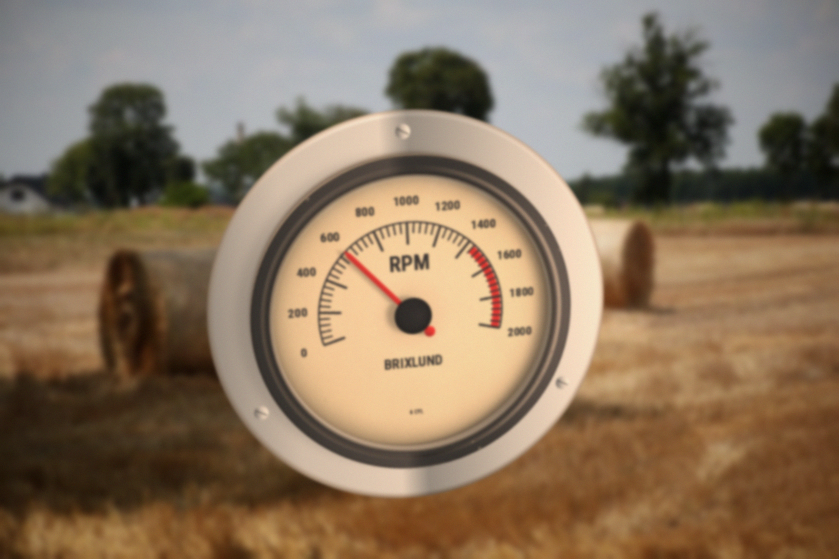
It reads **600** rpm
